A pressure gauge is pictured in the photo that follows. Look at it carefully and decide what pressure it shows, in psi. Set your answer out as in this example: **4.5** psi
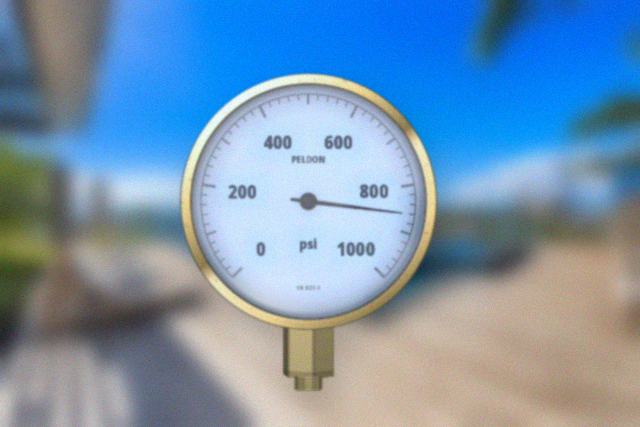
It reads **860** psi
